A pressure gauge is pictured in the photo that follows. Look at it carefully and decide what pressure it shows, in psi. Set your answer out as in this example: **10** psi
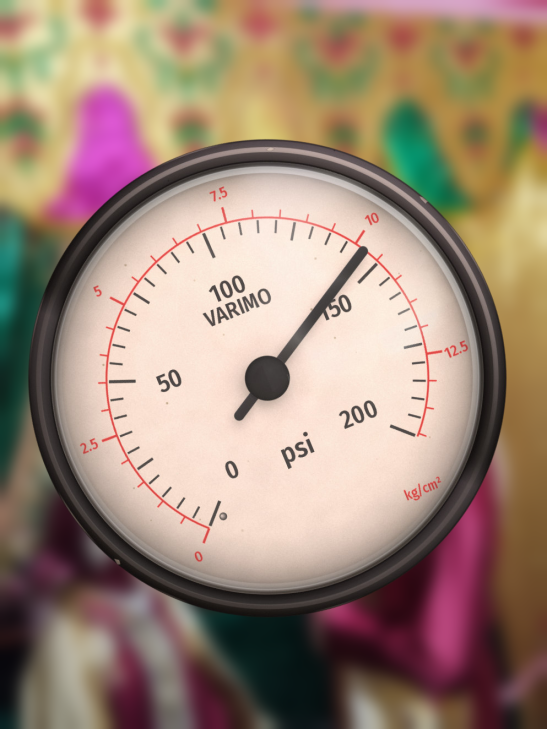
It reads **145** psi
